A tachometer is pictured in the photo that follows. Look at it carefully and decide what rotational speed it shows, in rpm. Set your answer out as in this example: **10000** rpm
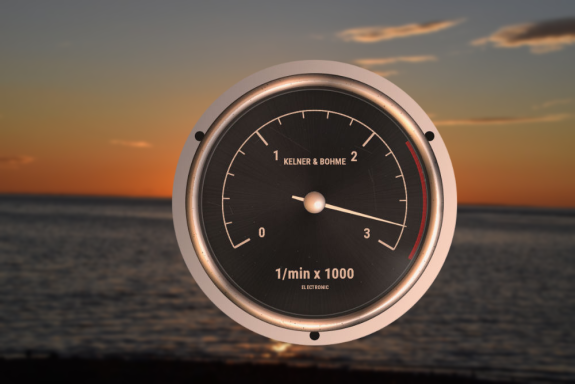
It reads **2800** rpm
